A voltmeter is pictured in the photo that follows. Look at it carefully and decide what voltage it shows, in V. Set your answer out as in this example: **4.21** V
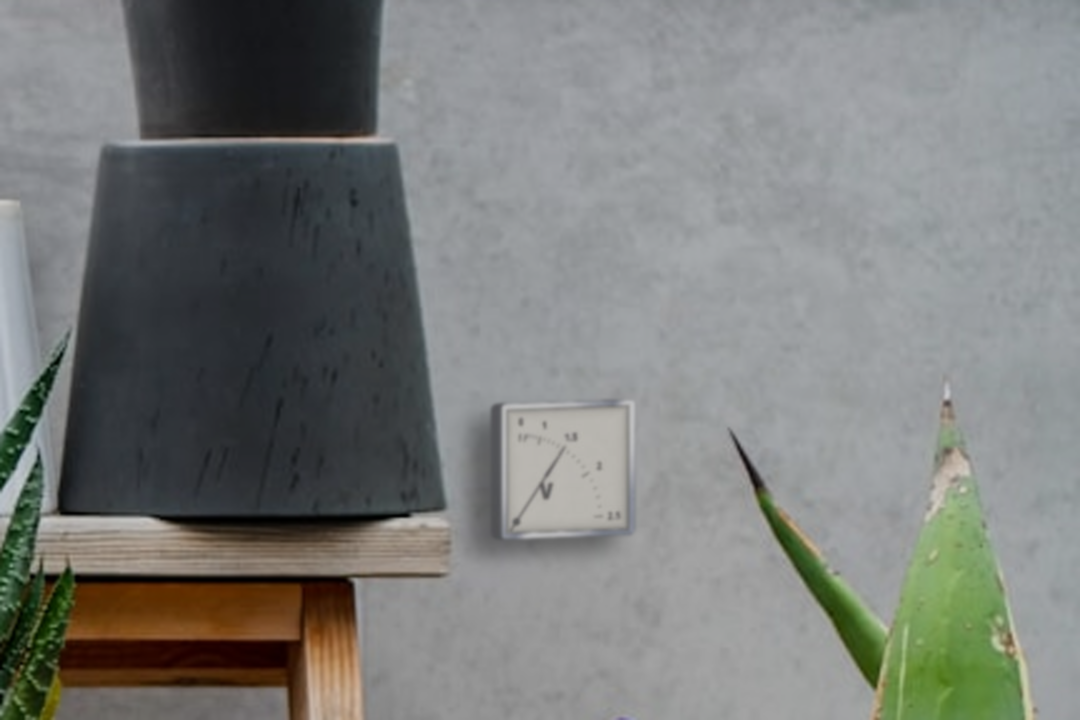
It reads **1.5** V
